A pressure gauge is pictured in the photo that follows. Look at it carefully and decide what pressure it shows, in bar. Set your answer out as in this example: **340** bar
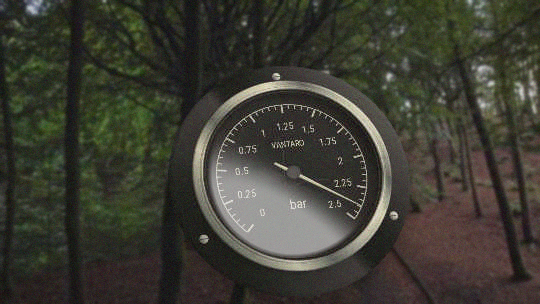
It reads **2.4** bar
